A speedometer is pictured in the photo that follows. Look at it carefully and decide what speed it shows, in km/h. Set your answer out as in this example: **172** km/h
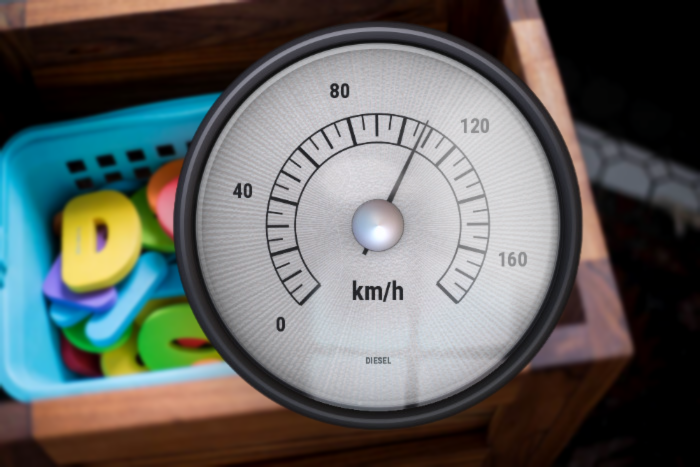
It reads **107.5** km/h
